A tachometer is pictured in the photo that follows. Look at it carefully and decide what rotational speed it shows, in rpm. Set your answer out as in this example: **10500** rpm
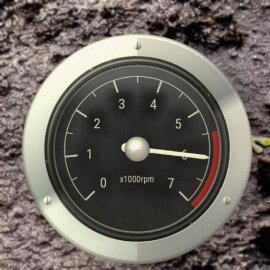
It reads **6000** rpm
